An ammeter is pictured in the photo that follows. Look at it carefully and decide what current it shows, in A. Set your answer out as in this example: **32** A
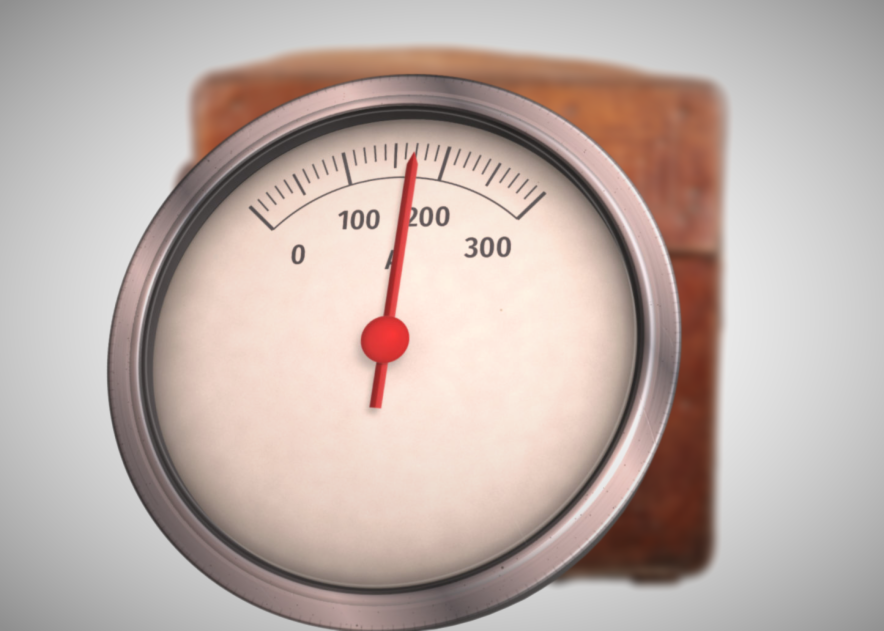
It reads **170** A
